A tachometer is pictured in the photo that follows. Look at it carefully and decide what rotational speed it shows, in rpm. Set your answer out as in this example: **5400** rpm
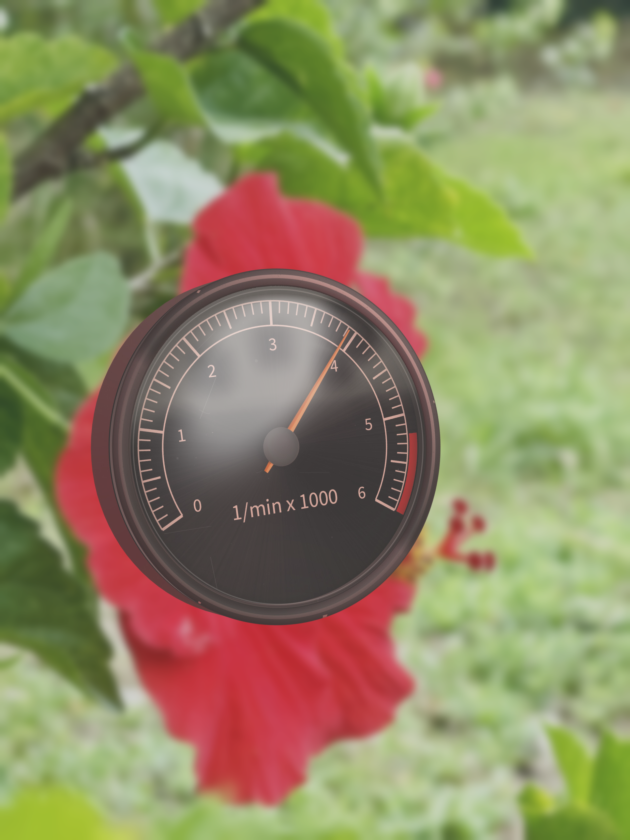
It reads **3900** rpm
